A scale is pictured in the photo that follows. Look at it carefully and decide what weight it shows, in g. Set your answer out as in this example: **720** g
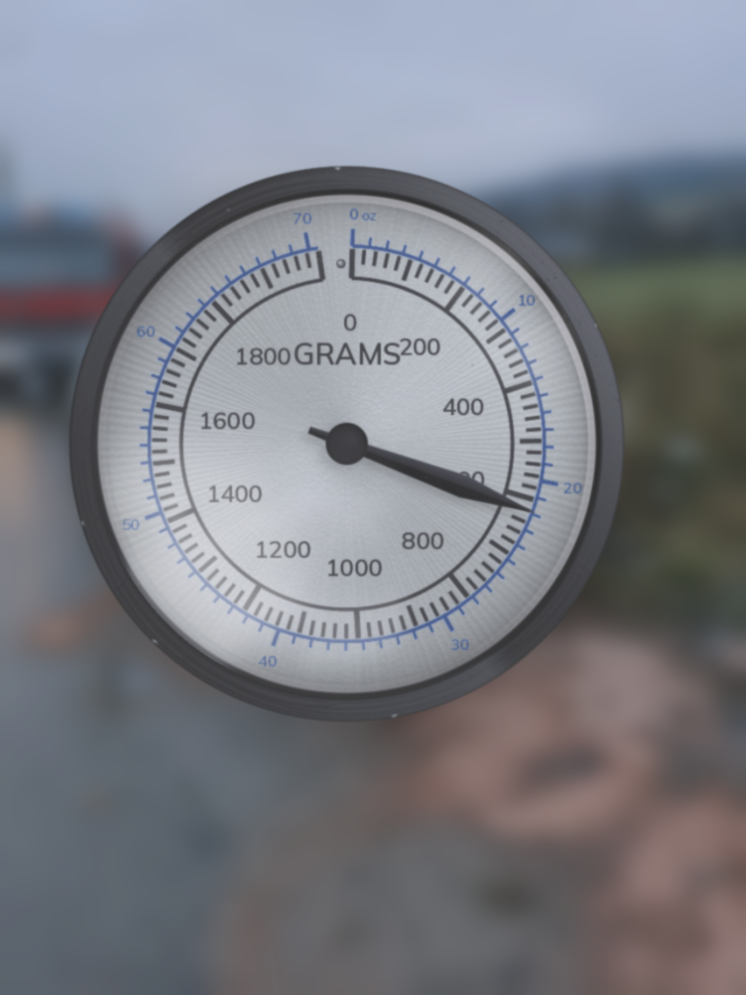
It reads **620** g
